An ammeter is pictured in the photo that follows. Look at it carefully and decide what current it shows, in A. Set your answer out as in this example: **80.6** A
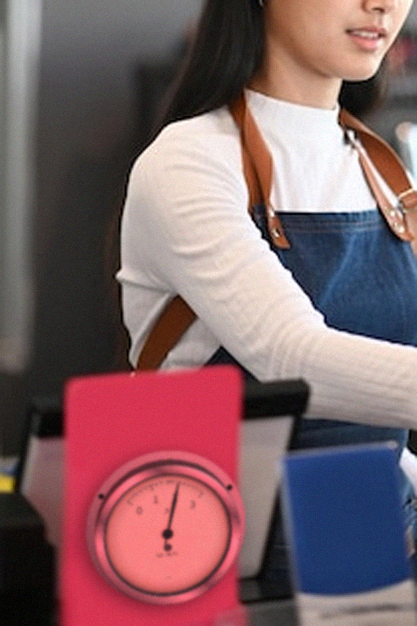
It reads **2** A
